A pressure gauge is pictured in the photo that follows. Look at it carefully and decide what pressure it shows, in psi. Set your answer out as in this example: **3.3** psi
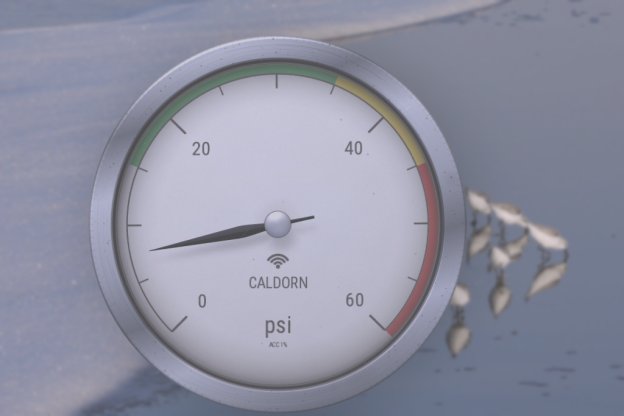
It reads **7.5** psi
